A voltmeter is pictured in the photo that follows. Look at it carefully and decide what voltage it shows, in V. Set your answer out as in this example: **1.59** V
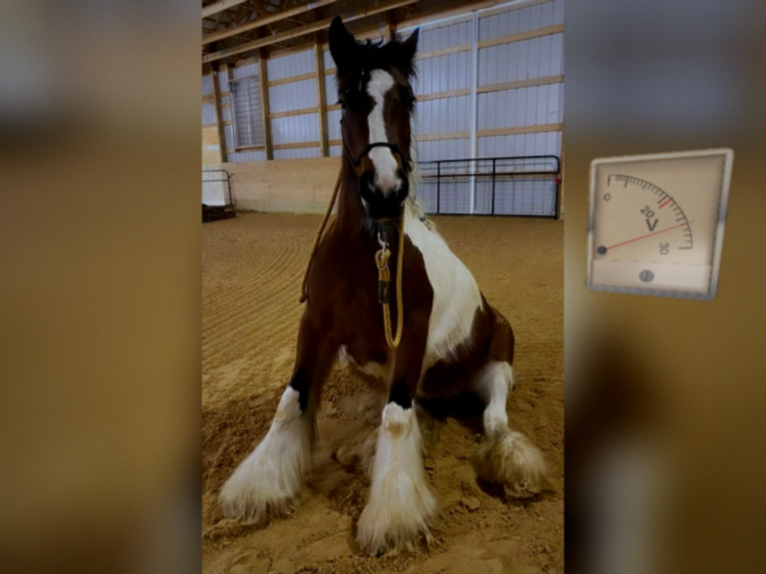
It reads **26** V
